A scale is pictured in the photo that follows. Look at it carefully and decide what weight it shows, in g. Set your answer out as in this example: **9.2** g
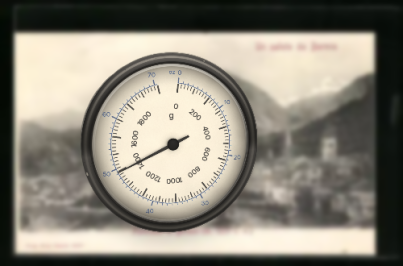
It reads **1400** g
